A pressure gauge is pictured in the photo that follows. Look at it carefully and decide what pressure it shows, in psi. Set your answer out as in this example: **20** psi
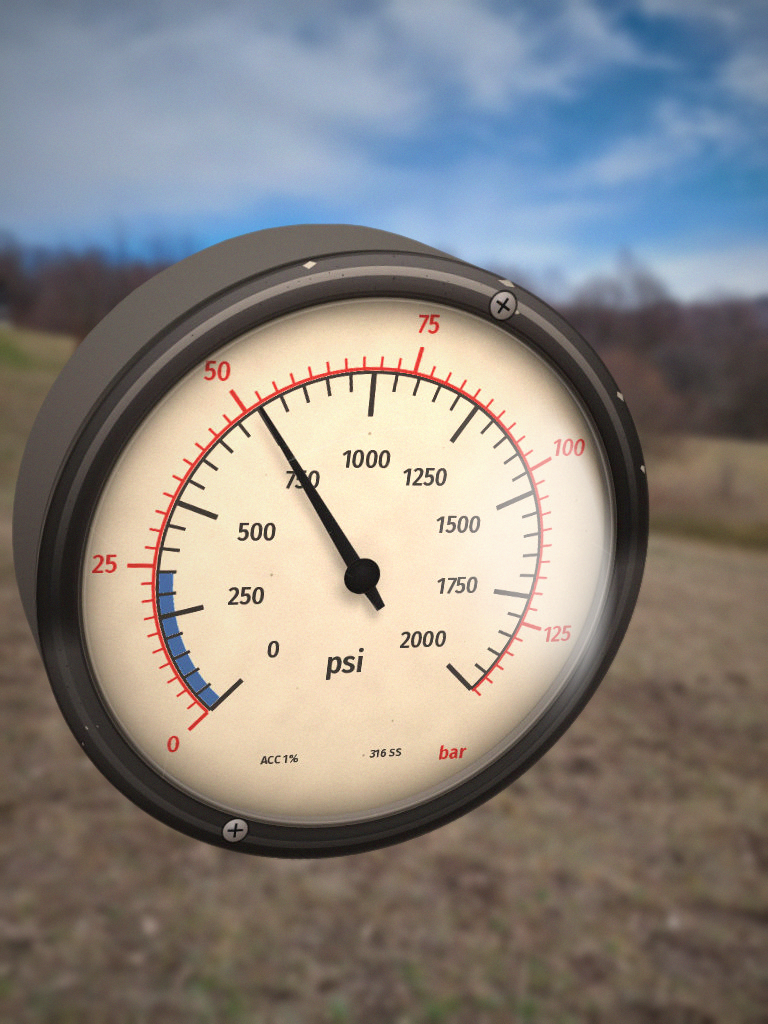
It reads **750** psi
